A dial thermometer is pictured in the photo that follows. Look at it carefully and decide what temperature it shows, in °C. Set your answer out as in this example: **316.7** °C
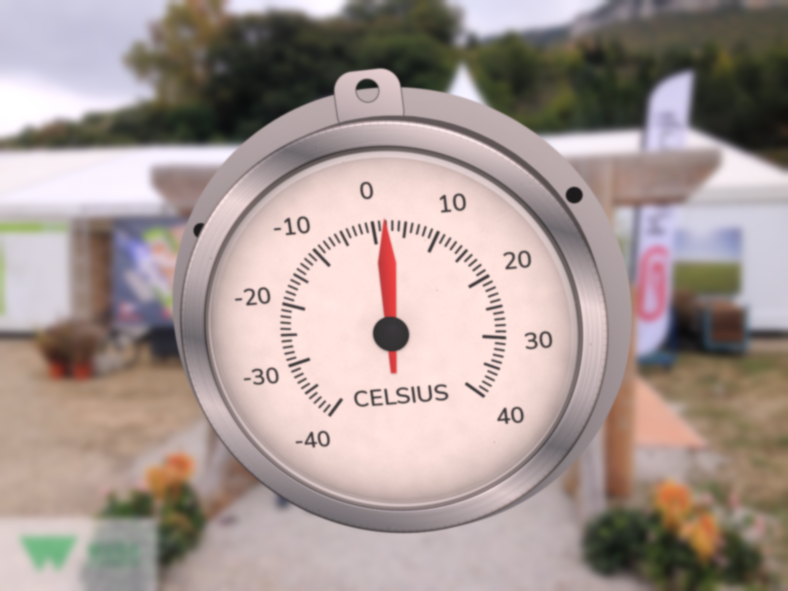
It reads **2** °C
